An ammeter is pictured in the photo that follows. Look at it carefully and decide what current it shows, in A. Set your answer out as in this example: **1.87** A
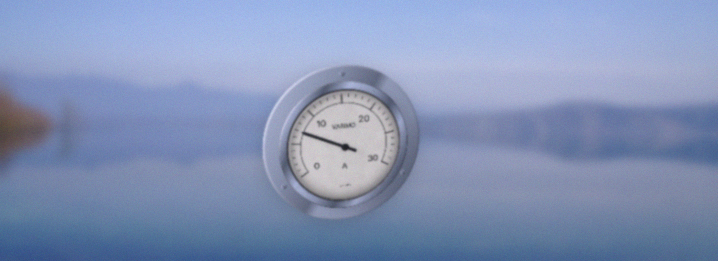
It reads **7** A
